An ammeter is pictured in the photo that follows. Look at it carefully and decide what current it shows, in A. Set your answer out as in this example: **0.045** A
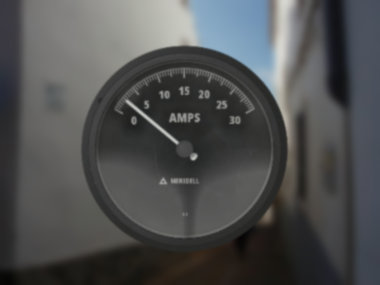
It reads **2.5** A
